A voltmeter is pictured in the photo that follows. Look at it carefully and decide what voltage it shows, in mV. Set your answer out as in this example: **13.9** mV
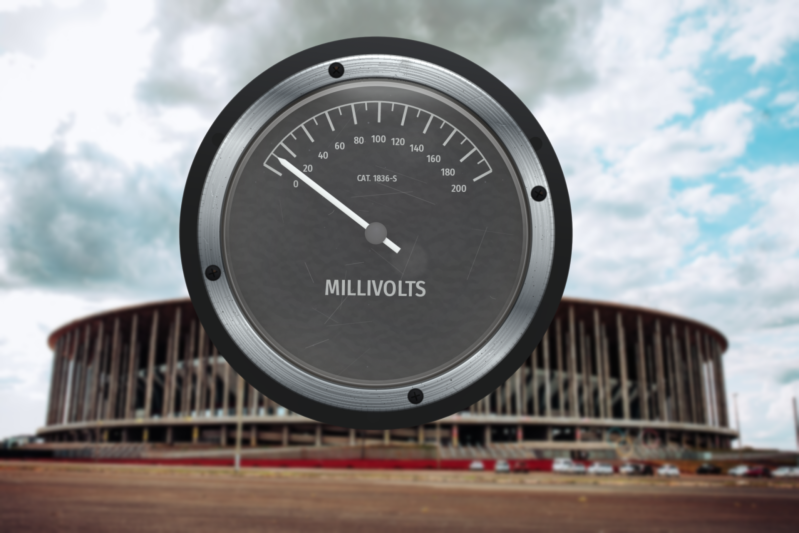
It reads **10** mV
